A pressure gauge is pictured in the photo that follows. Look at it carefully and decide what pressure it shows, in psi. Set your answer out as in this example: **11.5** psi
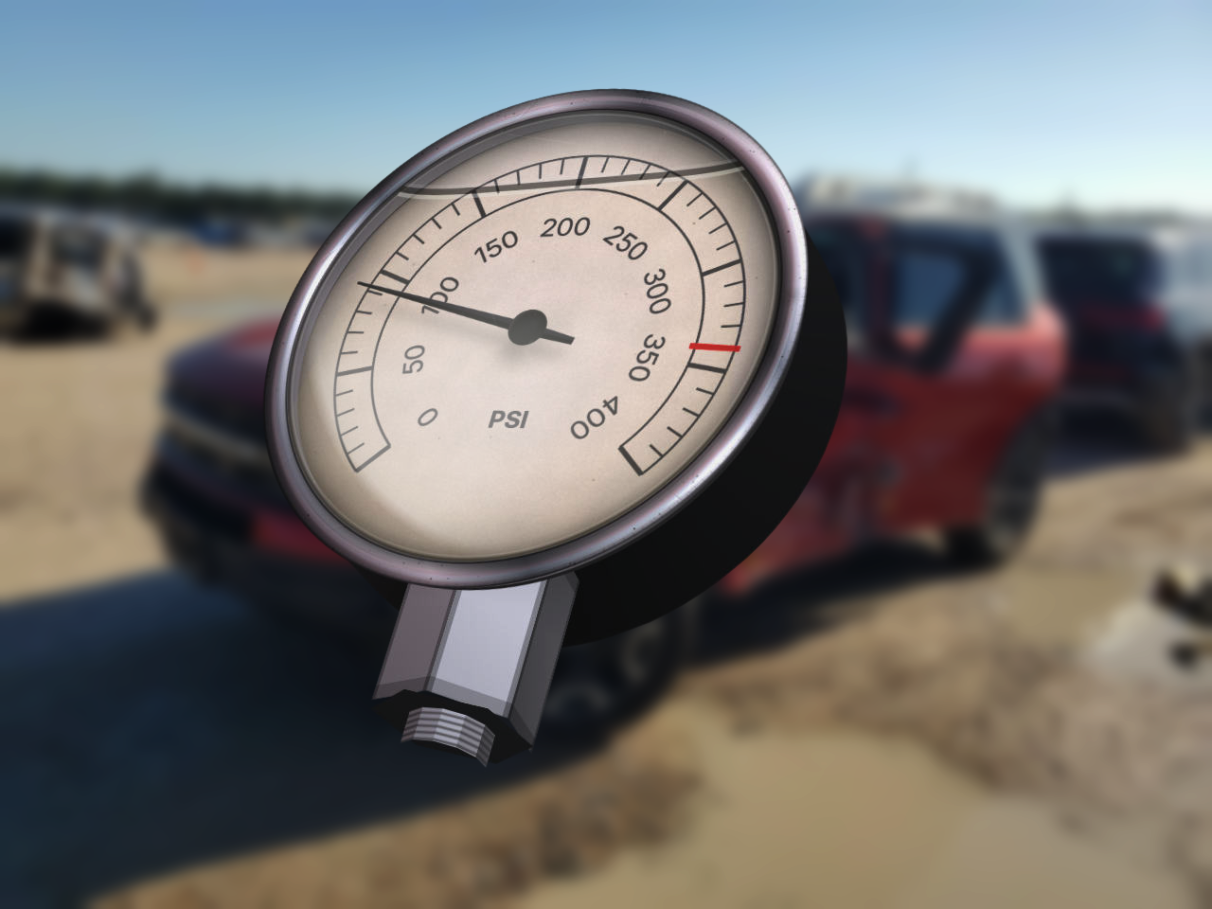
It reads **90** psi
